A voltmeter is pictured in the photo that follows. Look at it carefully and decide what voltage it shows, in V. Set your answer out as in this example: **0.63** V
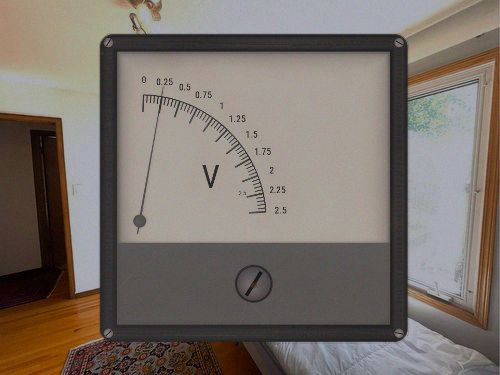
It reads **0.25** V
